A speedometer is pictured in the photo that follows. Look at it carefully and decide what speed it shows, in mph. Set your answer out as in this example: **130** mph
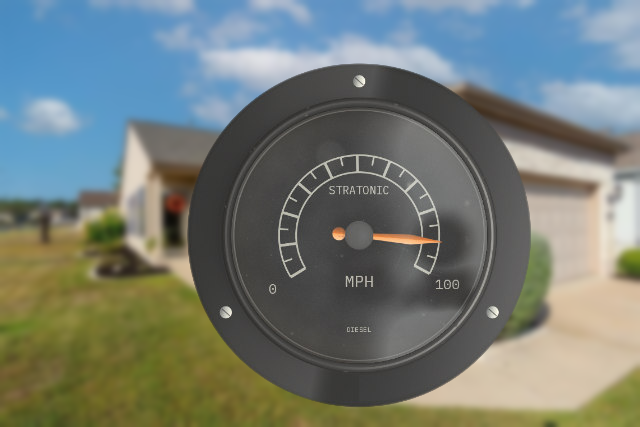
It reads **90** mph
